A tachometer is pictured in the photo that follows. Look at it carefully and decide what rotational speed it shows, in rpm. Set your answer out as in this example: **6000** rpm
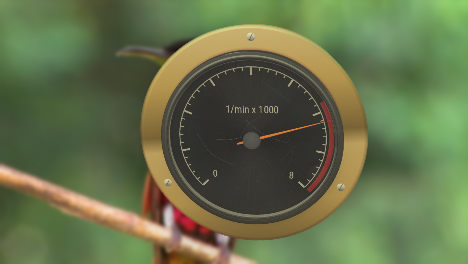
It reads **6200** rpm
